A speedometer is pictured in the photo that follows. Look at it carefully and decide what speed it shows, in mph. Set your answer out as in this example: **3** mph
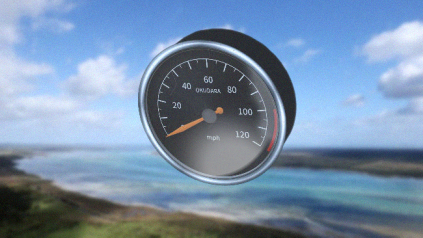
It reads **0** mph
